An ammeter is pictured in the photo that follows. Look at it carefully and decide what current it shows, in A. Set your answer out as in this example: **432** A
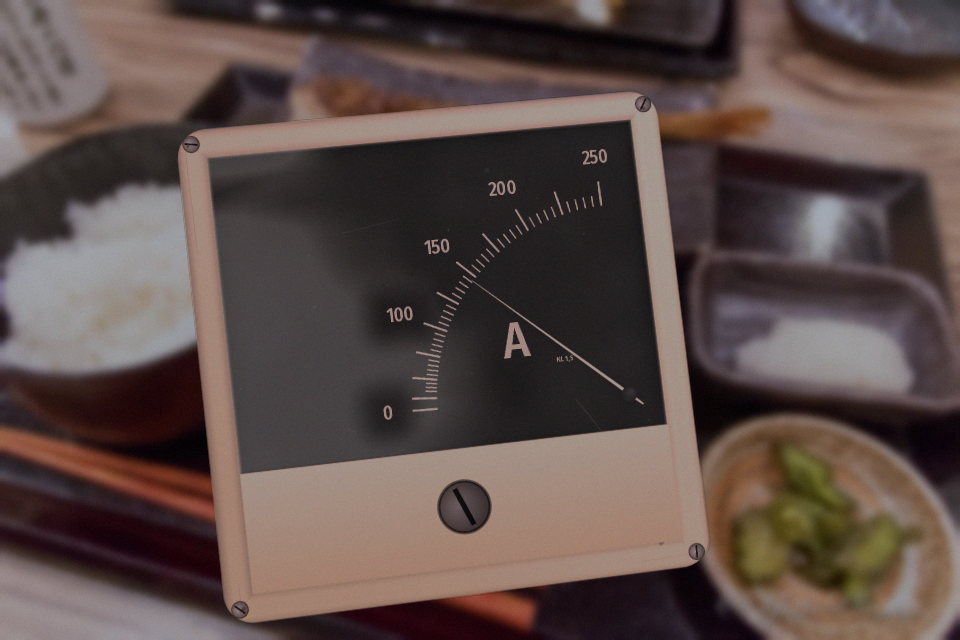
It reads **145** A
